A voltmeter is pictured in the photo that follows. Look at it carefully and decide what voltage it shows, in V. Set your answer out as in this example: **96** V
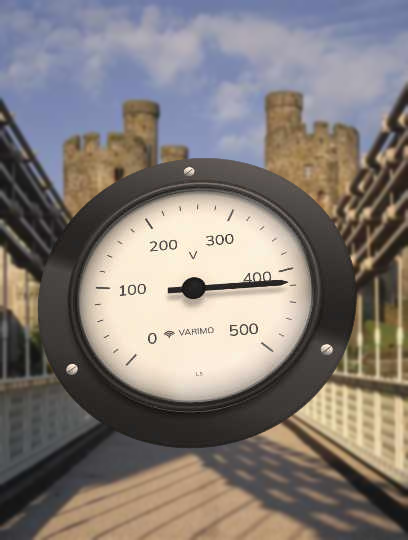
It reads **420** V
